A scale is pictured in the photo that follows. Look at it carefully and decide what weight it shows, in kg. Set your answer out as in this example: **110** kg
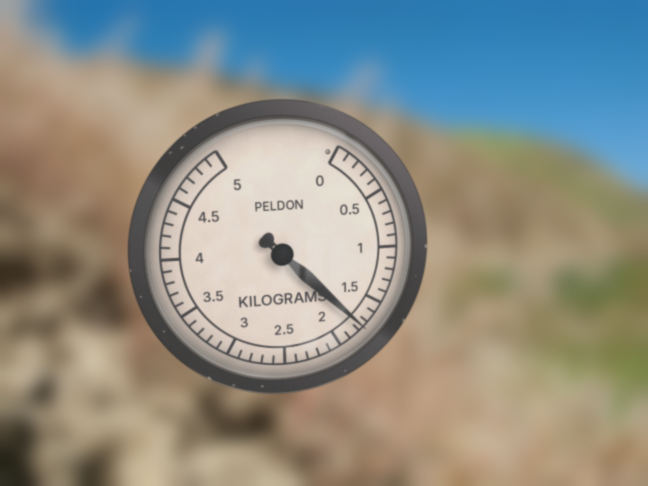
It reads **1.75** kg
